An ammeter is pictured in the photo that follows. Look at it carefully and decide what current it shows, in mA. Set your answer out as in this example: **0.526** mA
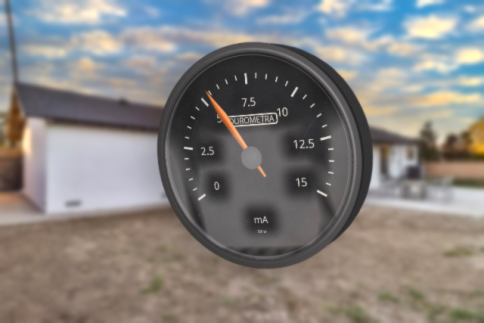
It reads **5.5** mA
